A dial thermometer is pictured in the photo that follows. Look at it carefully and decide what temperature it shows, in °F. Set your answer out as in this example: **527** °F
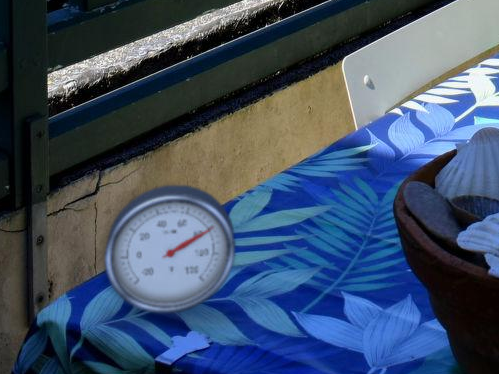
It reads **80** °F
